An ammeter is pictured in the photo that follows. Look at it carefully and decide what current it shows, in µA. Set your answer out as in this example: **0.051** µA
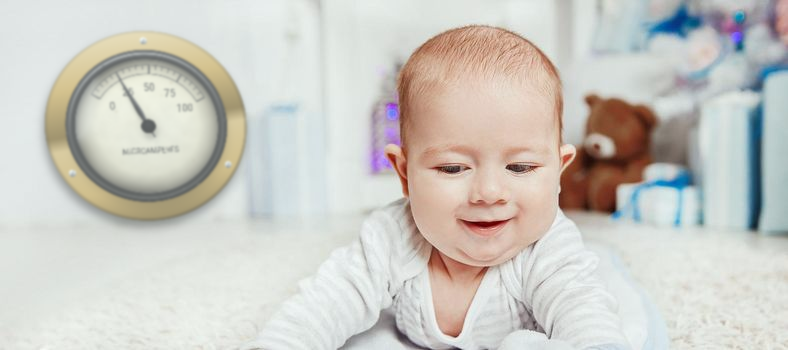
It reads **25** µA
